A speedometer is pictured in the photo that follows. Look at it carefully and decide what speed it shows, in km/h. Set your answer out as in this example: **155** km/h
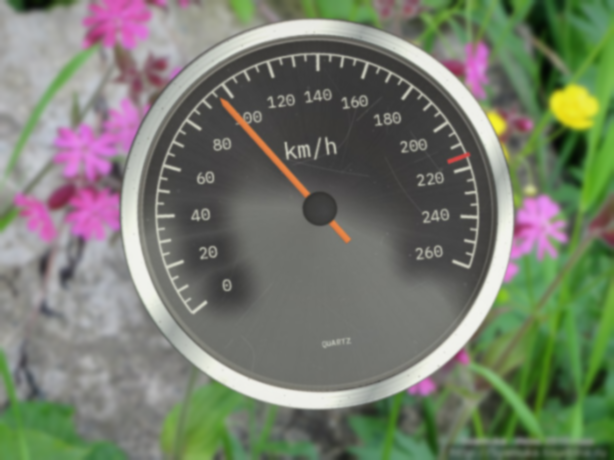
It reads **95** km/h
